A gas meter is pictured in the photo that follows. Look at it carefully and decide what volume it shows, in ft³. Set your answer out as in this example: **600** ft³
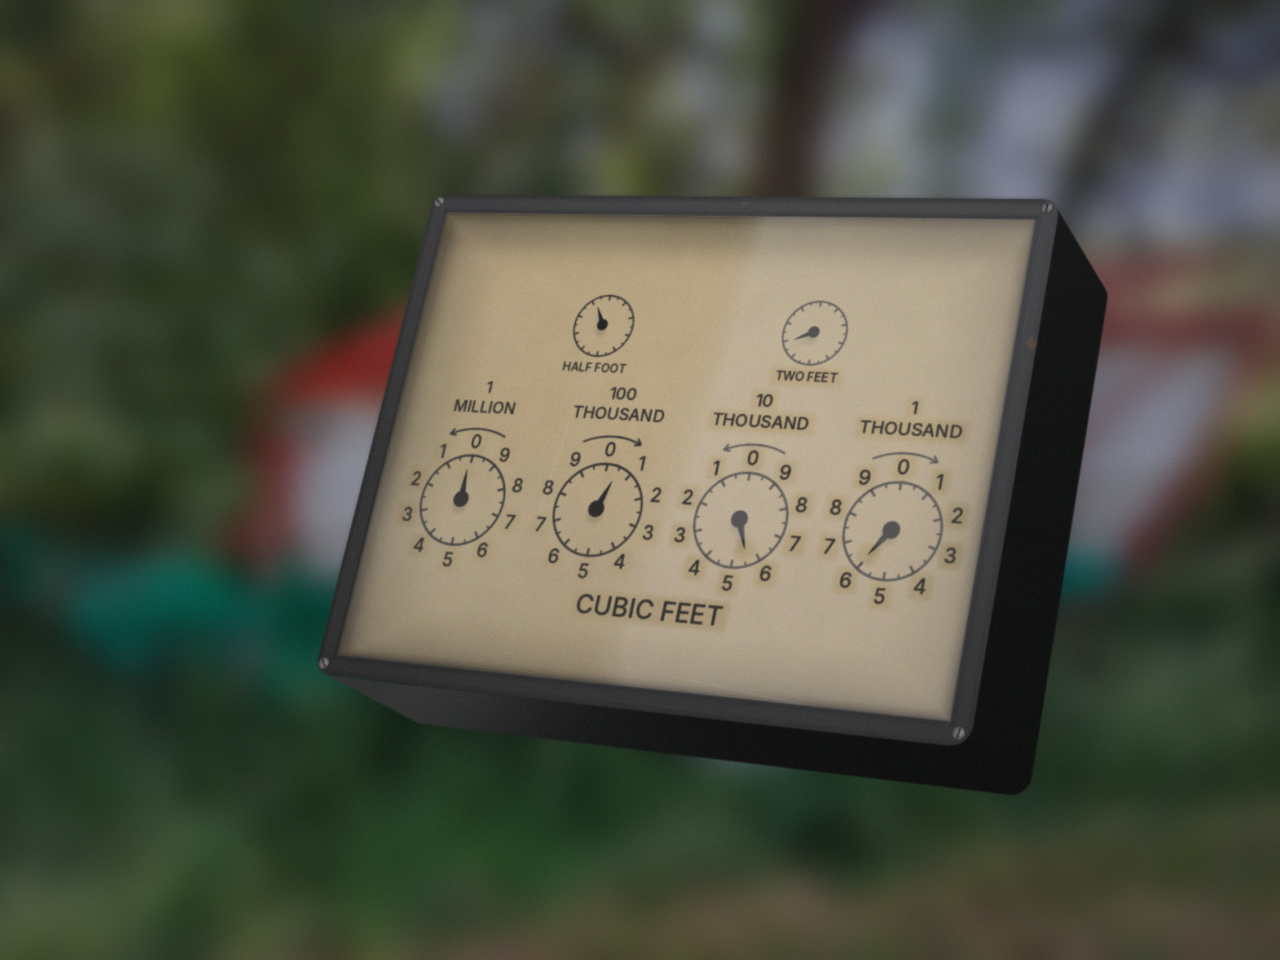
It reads **5600** ft³
